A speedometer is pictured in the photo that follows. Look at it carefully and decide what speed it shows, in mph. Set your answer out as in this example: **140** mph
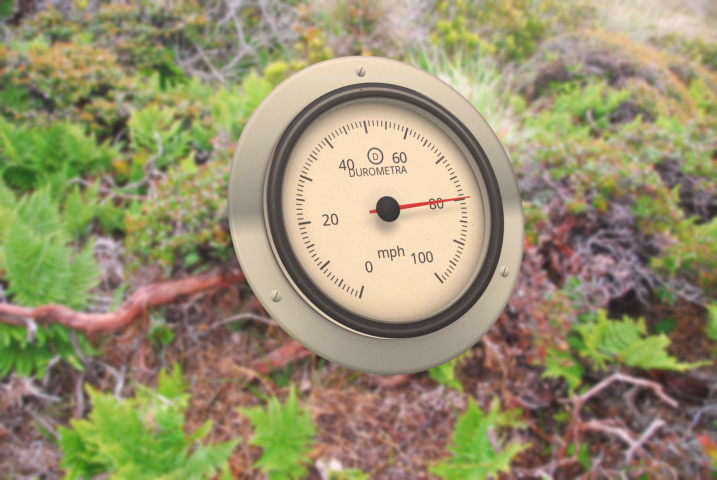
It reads **80** mph
